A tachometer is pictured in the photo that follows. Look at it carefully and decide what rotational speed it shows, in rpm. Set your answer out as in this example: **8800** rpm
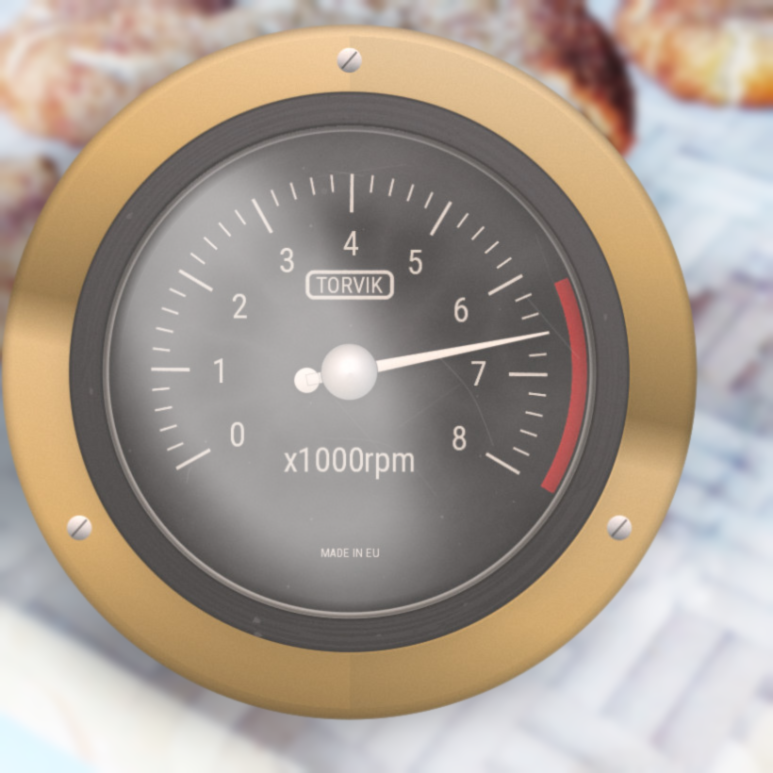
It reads **6600** rpm
